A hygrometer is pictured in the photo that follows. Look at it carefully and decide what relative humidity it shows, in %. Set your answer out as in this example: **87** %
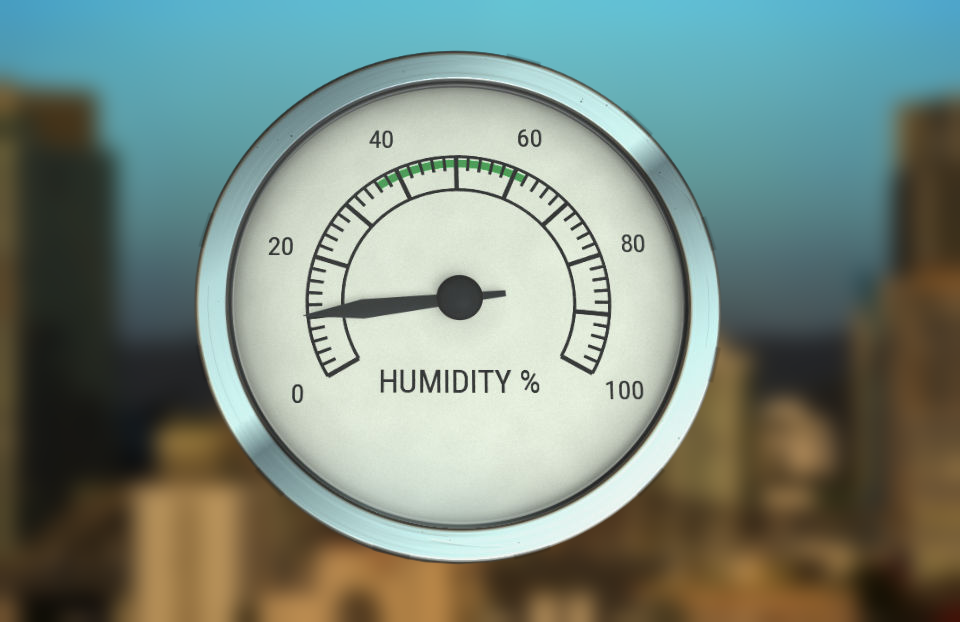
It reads **10** %
